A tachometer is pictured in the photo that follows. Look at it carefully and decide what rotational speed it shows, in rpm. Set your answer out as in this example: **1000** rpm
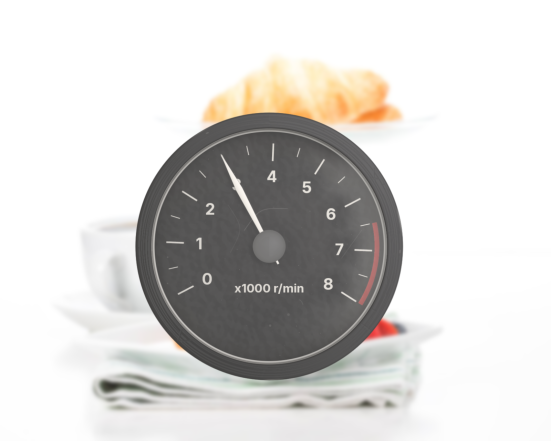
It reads **3000** rpm
